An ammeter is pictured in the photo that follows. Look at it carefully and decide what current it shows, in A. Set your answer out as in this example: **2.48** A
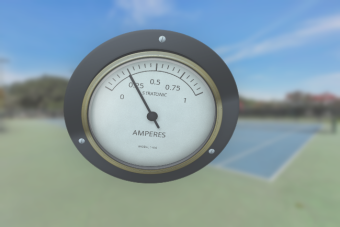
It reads **0.25** A
